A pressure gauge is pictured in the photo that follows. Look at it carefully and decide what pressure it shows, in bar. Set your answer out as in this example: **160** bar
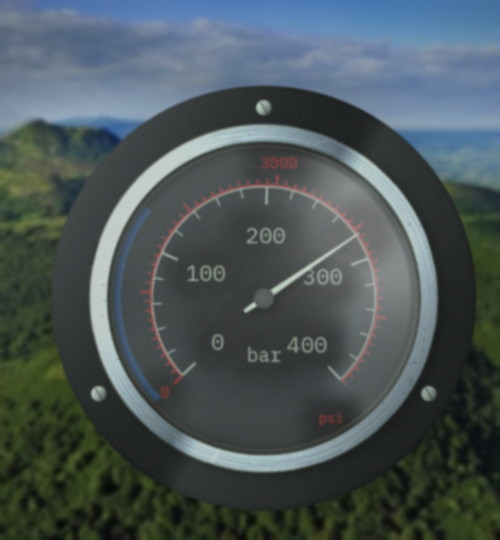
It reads **280** bar
